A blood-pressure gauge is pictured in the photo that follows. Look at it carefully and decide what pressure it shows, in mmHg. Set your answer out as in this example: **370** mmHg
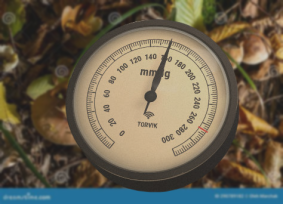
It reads **160** mmHg
